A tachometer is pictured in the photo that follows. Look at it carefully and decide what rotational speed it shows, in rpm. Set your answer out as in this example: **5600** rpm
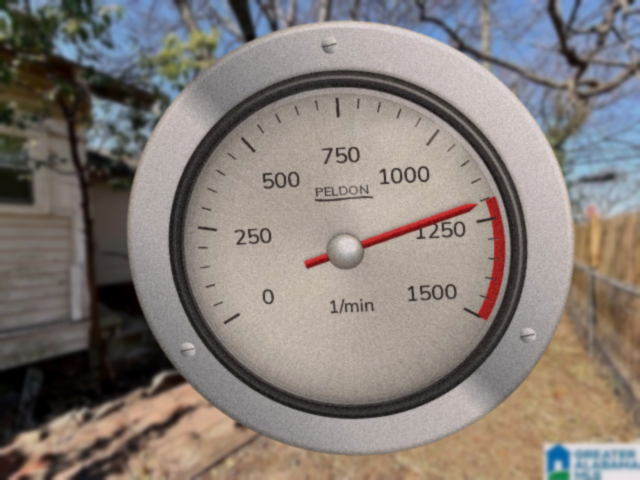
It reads **1200** rpm
